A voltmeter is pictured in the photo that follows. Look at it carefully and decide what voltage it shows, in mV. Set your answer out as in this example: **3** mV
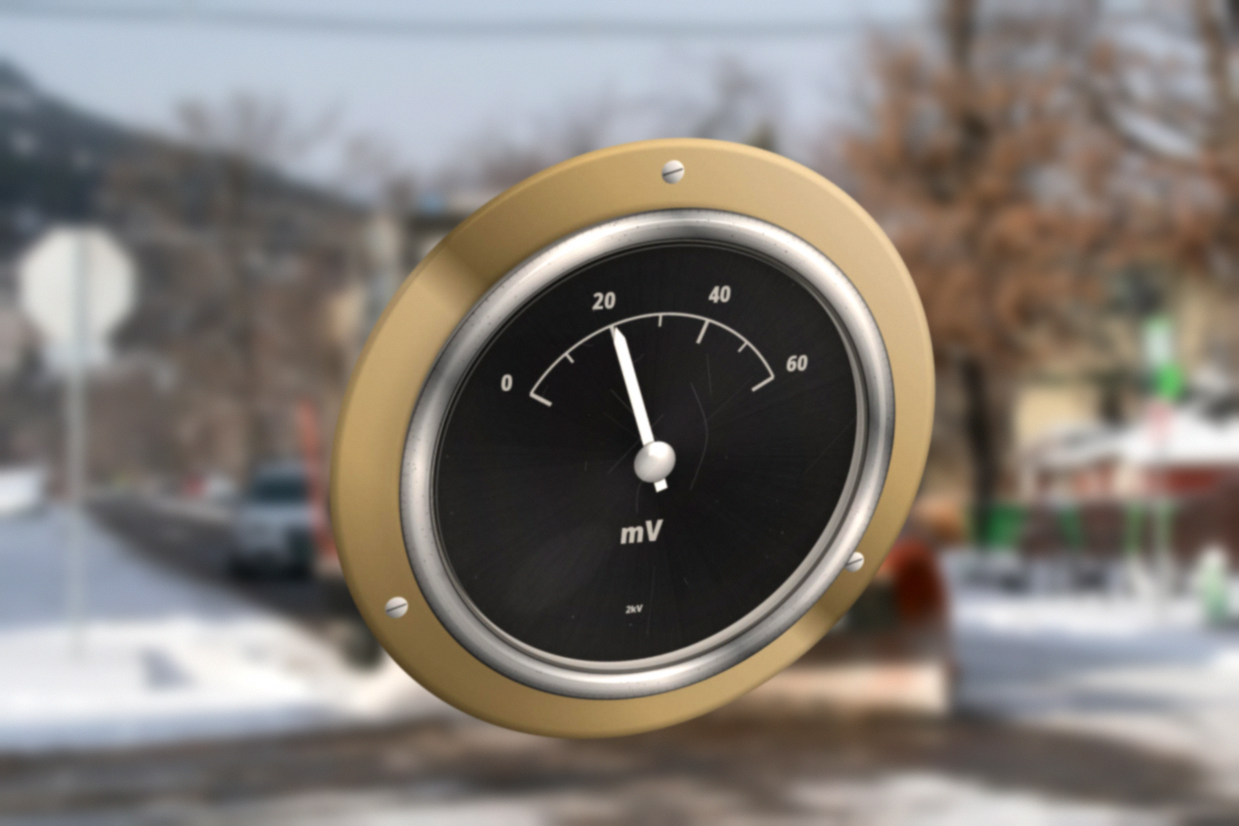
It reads **20** mV
